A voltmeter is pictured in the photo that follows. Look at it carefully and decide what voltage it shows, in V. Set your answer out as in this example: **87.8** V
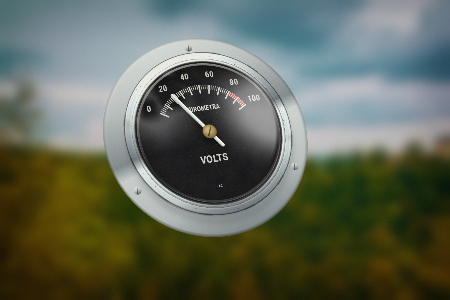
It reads **20** V
